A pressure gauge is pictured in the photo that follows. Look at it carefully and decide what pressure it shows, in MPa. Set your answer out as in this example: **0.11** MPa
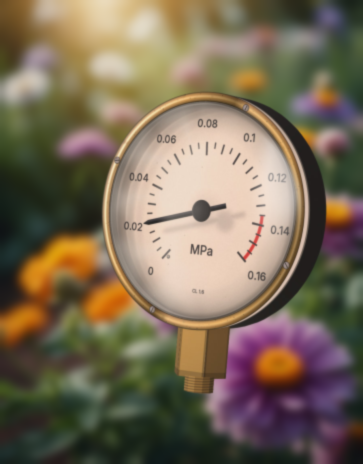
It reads **0.02** MPa
